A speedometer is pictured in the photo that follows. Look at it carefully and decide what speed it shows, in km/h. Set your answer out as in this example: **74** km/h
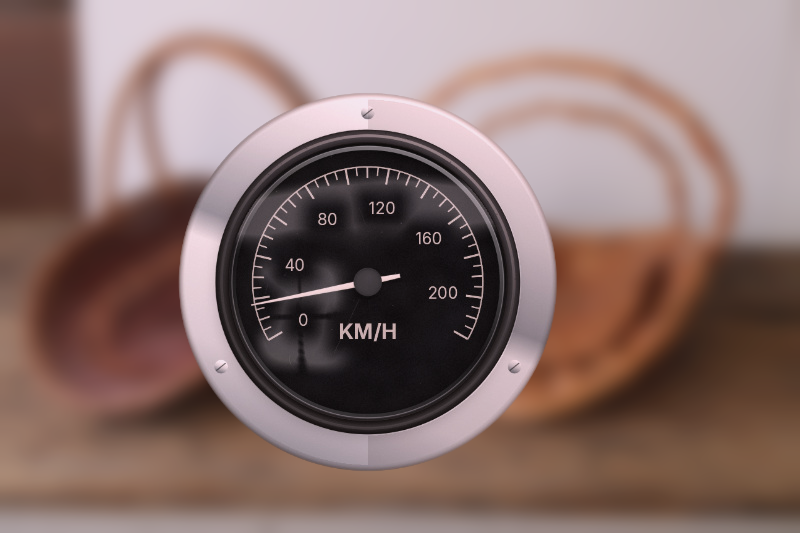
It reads **17.5** km/h
